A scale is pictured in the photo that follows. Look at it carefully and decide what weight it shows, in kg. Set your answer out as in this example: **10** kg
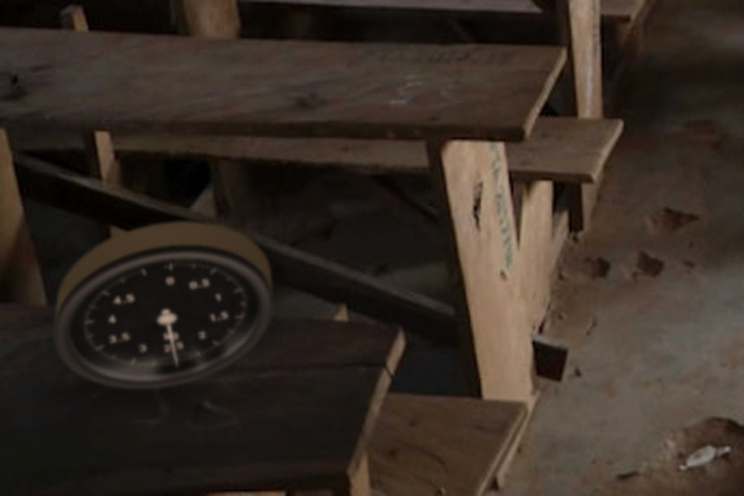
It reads **2.5** kg
